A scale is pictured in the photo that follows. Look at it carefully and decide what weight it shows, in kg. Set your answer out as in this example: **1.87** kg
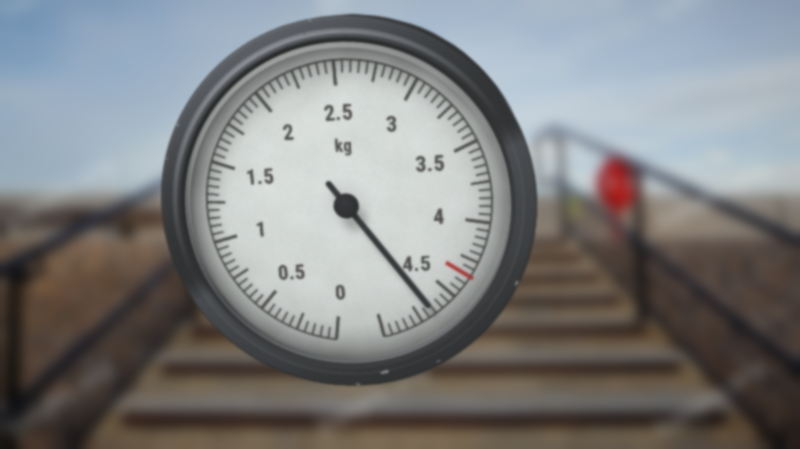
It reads **4.65** kg
